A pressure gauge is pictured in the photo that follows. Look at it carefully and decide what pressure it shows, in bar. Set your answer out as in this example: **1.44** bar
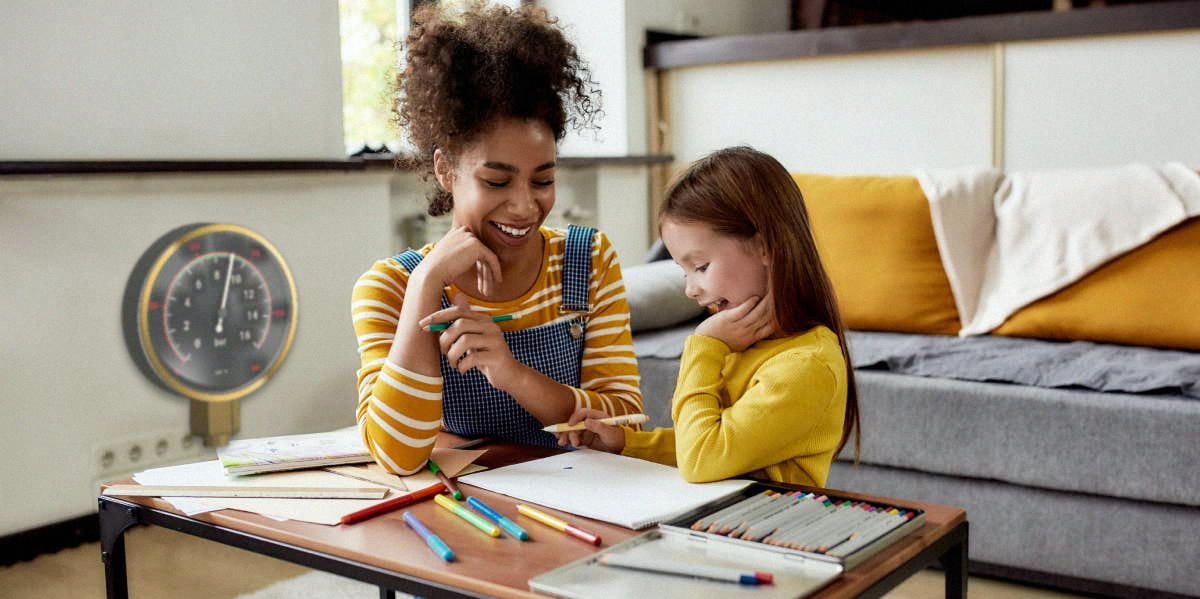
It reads **9** bar
